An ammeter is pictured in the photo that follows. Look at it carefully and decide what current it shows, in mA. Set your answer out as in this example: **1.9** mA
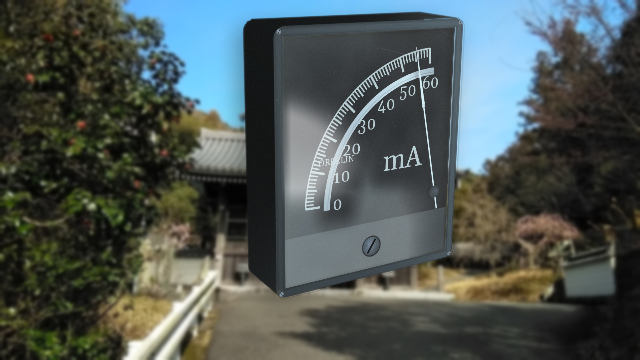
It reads **55** mA
